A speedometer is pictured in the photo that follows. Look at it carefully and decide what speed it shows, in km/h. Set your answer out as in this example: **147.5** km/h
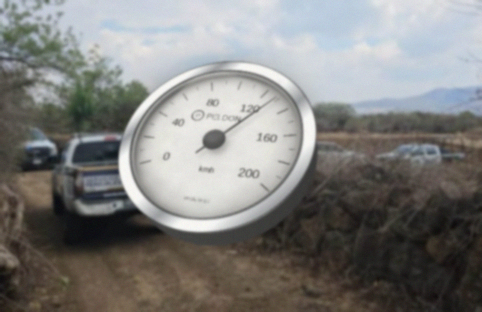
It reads **130** km/h
